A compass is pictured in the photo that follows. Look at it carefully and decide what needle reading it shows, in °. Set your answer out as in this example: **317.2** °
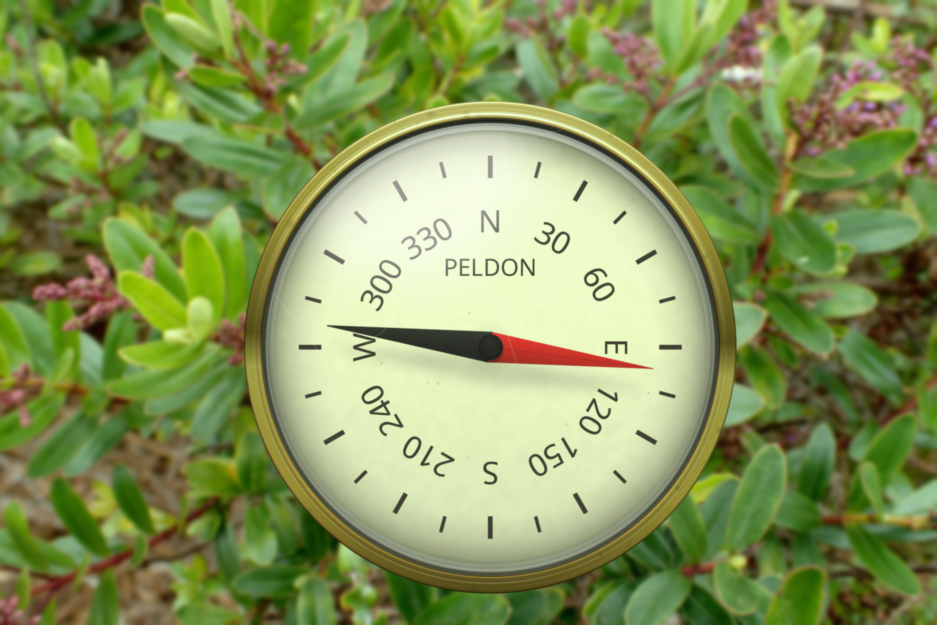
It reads **97.5** °
